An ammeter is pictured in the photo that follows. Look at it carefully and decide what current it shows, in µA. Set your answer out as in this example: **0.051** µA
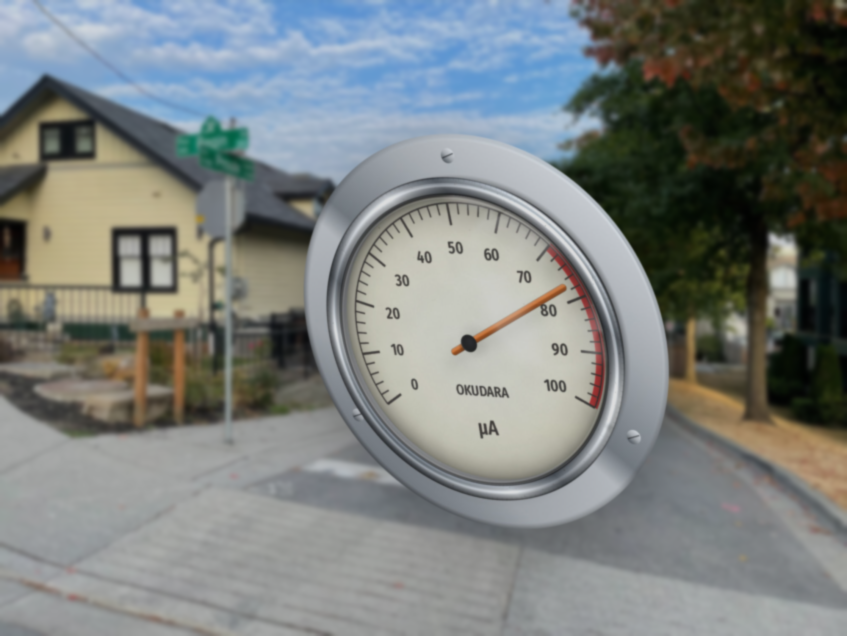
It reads **77** µA
